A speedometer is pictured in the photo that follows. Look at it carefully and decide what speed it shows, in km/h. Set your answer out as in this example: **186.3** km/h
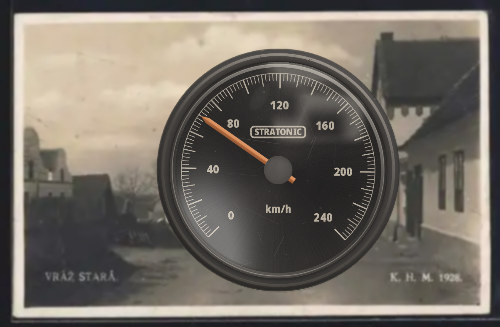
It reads **70** km/h
